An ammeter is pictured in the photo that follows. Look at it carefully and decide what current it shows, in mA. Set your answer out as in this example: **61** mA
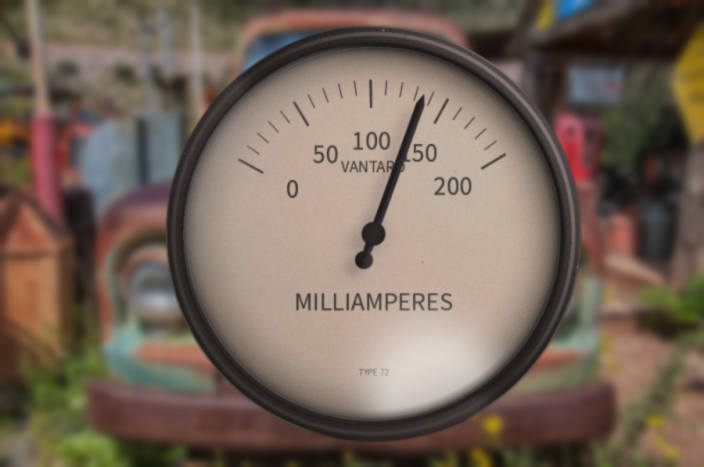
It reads **135** mA
